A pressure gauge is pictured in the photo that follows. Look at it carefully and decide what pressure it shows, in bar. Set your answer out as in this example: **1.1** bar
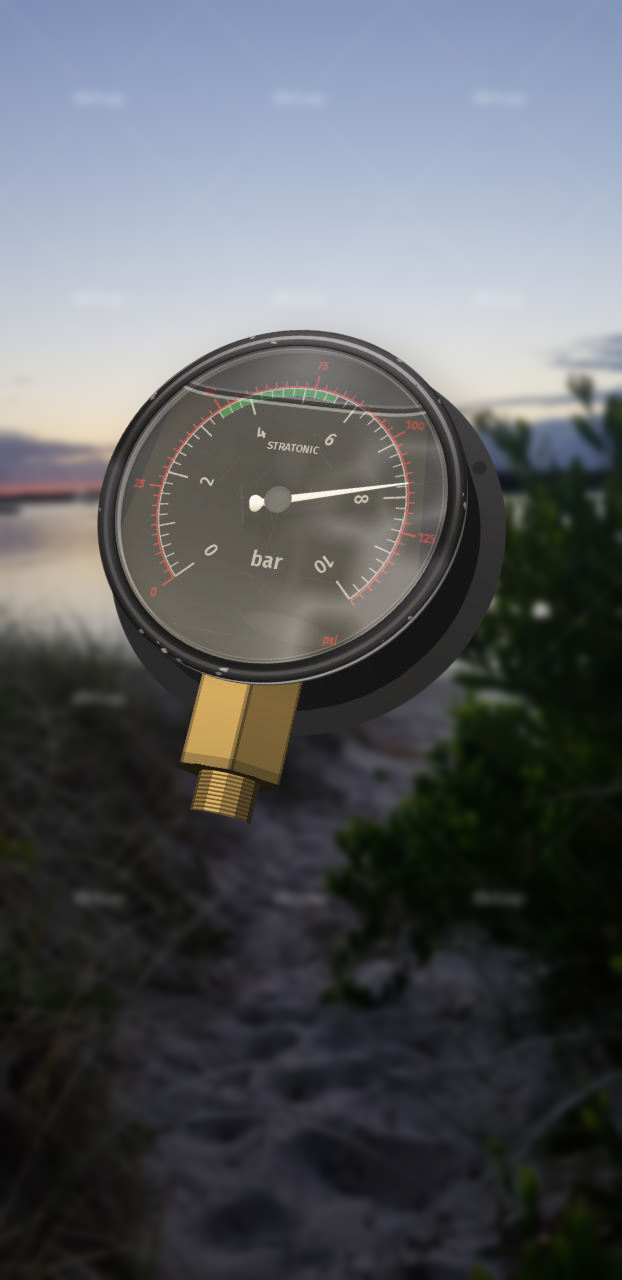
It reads **7.8** bar
